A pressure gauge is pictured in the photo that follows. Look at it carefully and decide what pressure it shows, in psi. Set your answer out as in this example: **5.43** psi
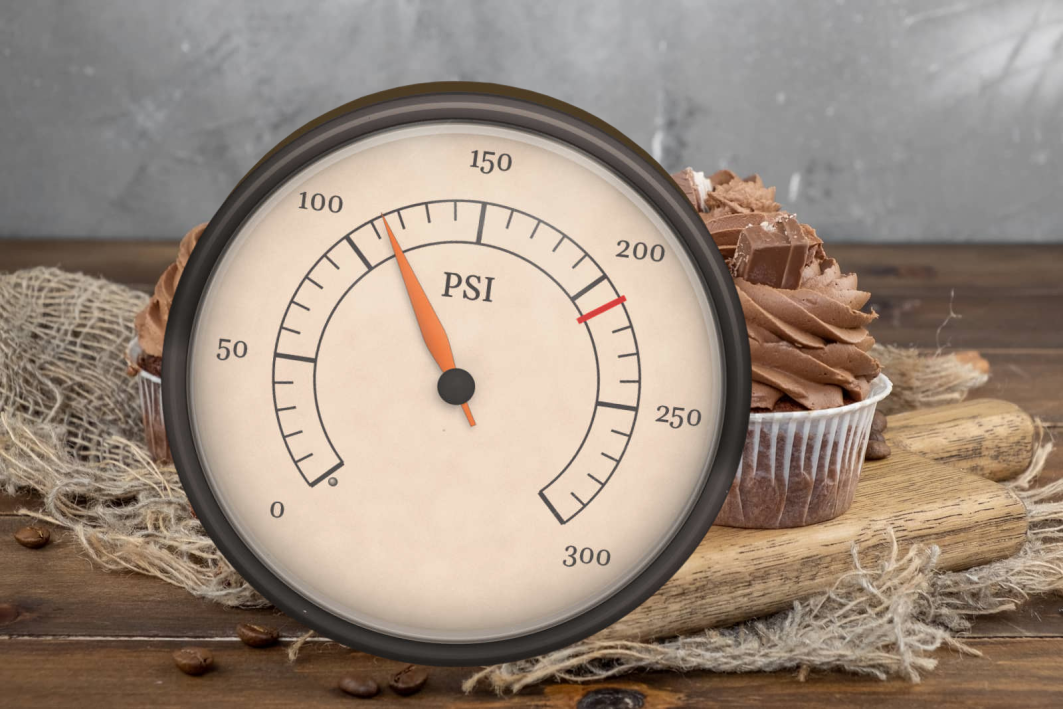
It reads **115** psi
